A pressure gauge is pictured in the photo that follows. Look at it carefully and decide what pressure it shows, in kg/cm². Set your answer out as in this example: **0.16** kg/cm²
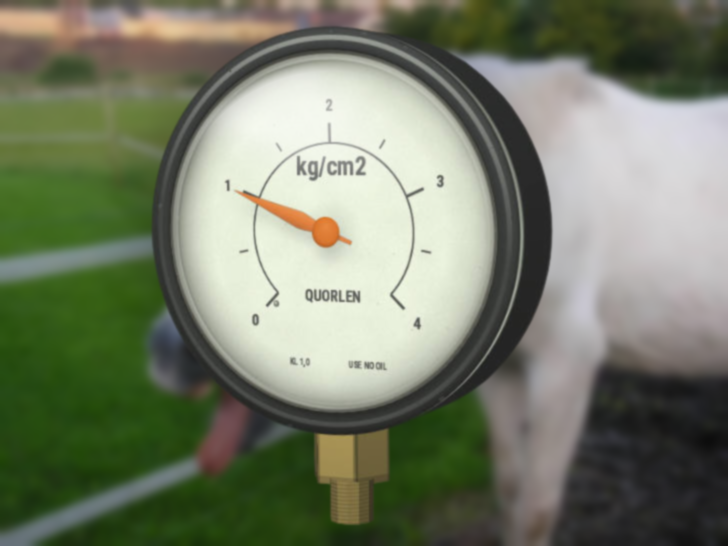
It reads **1** kg/cm²
